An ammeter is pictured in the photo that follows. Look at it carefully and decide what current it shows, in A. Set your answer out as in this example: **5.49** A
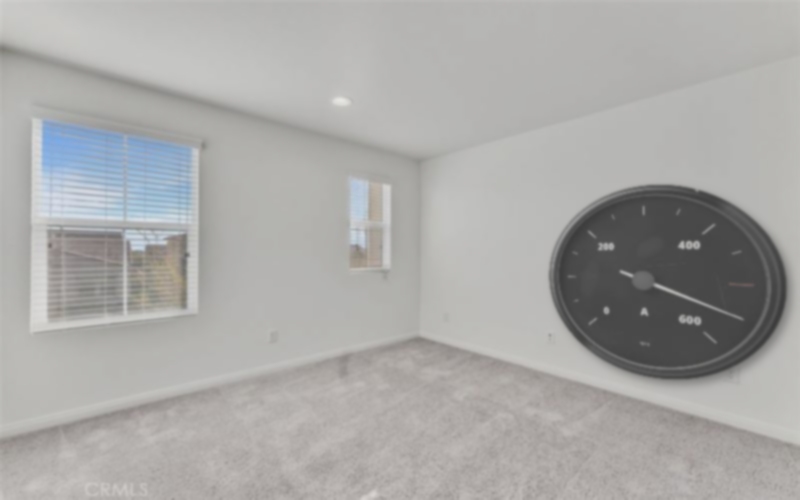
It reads **550** A
